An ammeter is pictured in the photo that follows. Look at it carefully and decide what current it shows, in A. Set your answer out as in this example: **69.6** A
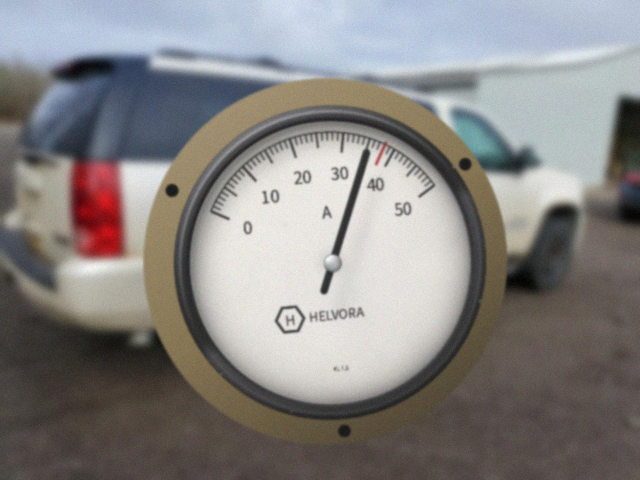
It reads **35** A
